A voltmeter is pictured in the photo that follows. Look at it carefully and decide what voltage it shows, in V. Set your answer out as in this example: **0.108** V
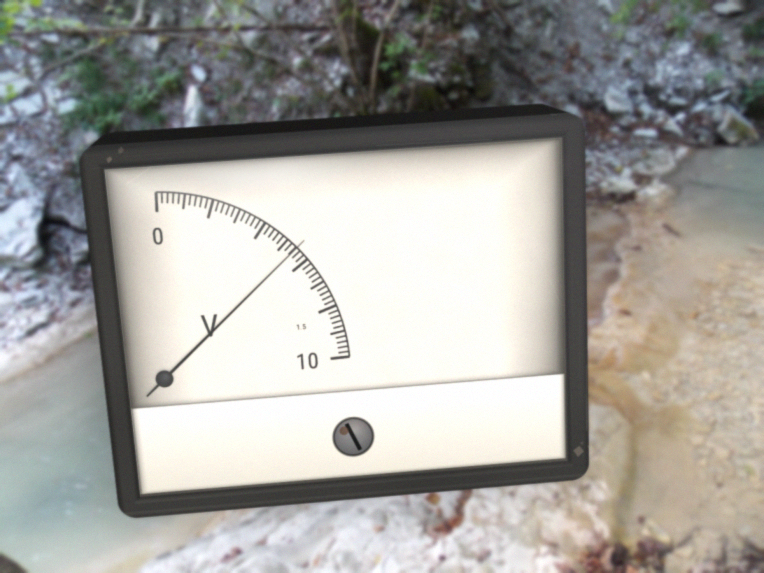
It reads **5.4** V
